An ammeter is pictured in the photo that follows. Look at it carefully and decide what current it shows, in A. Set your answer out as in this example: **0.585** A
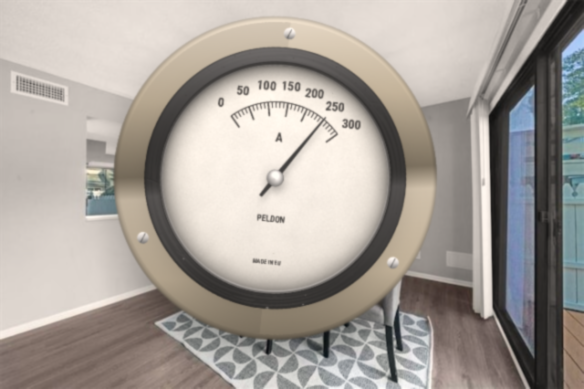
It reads **250** A
